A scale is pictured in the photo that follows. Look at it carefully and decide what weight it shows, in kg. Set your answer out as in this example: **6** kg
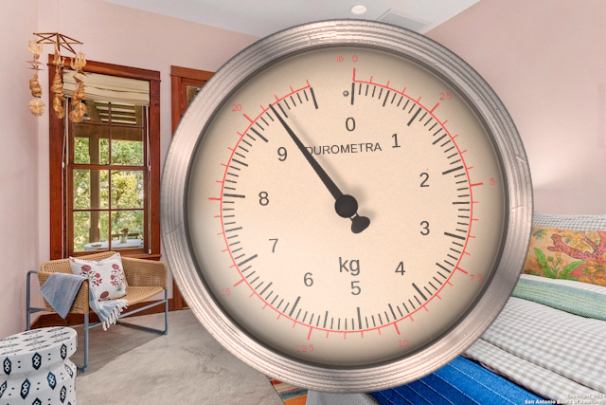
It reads **9.4** kg
